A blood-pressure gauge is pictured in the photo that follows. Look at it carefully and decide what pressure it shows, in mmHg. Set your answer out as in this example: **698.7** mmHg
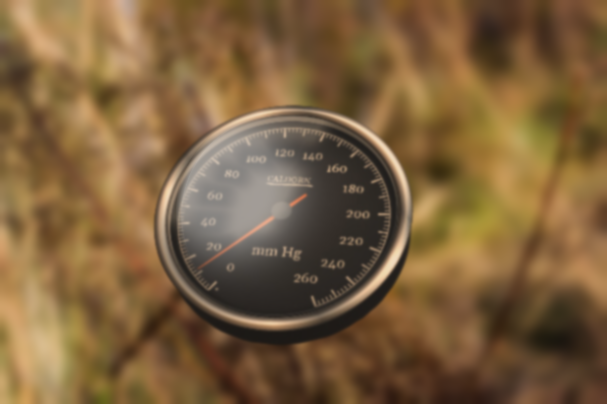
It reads **10** mmHg
